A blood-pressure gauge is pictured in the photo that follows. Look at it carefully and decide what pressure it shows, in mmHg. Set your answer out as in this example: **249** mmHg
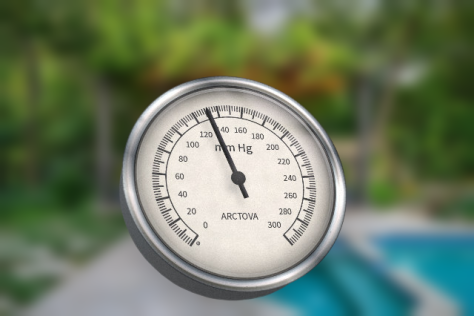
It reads **130** mmHg
